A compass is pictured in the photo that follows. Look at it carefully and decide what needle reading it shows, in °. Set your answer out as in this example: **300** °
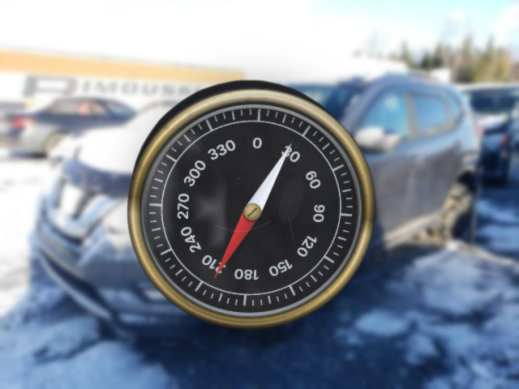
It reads **205** °
